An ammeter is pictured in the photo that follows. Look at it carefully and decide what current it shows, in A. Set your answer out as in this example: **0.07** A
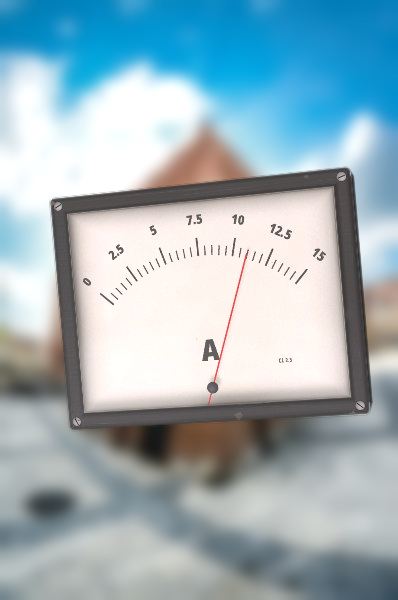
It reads **11** A
